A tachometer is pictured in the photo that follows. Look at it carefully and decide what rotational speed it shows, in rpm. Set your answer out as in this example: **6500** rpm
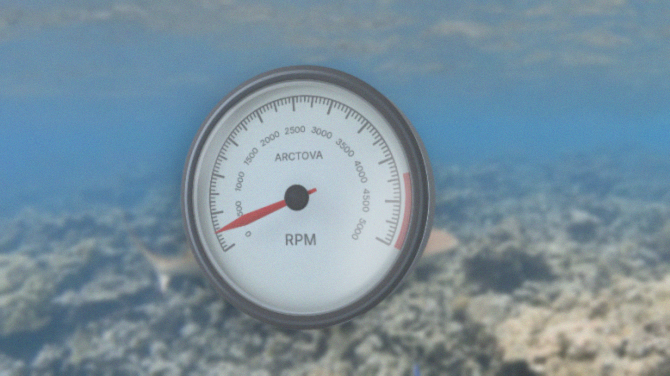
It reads **250** rpm
